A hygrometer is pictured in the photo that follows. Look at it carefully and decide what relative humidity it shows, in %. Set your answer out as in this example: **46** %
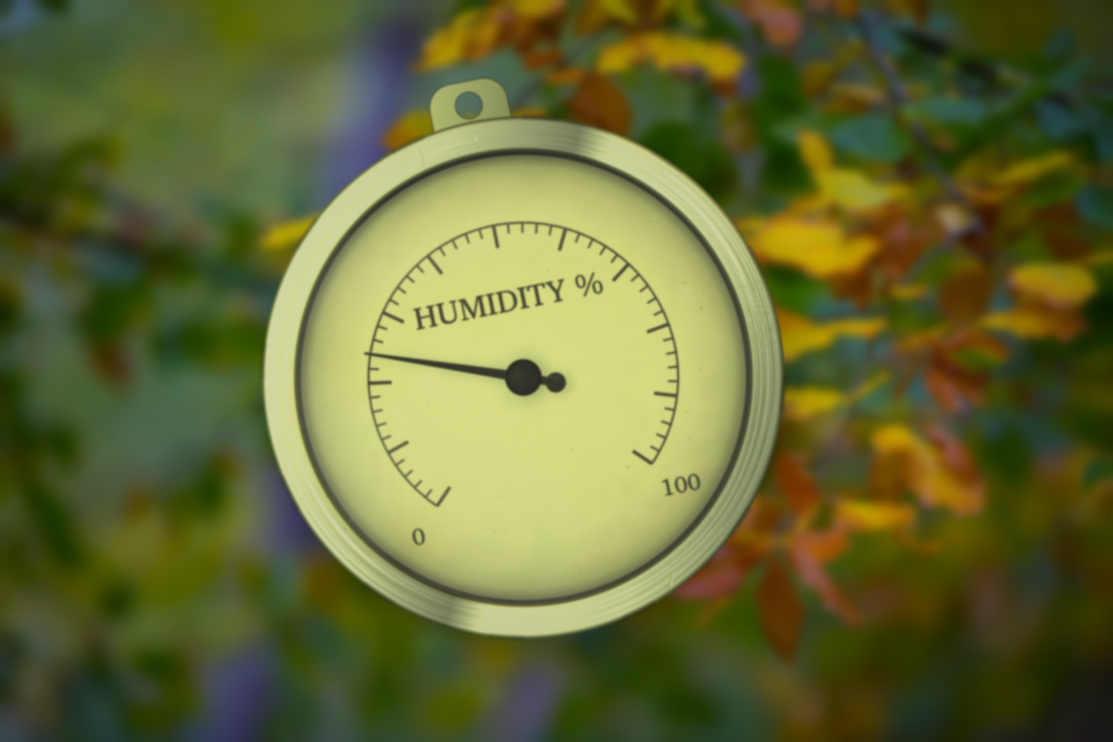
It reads **24** %
